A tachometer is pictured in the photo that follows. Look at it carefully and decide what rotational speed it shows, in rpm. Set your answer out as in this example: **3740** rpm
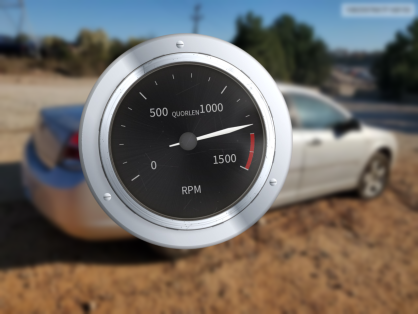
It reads **1250** rpm
